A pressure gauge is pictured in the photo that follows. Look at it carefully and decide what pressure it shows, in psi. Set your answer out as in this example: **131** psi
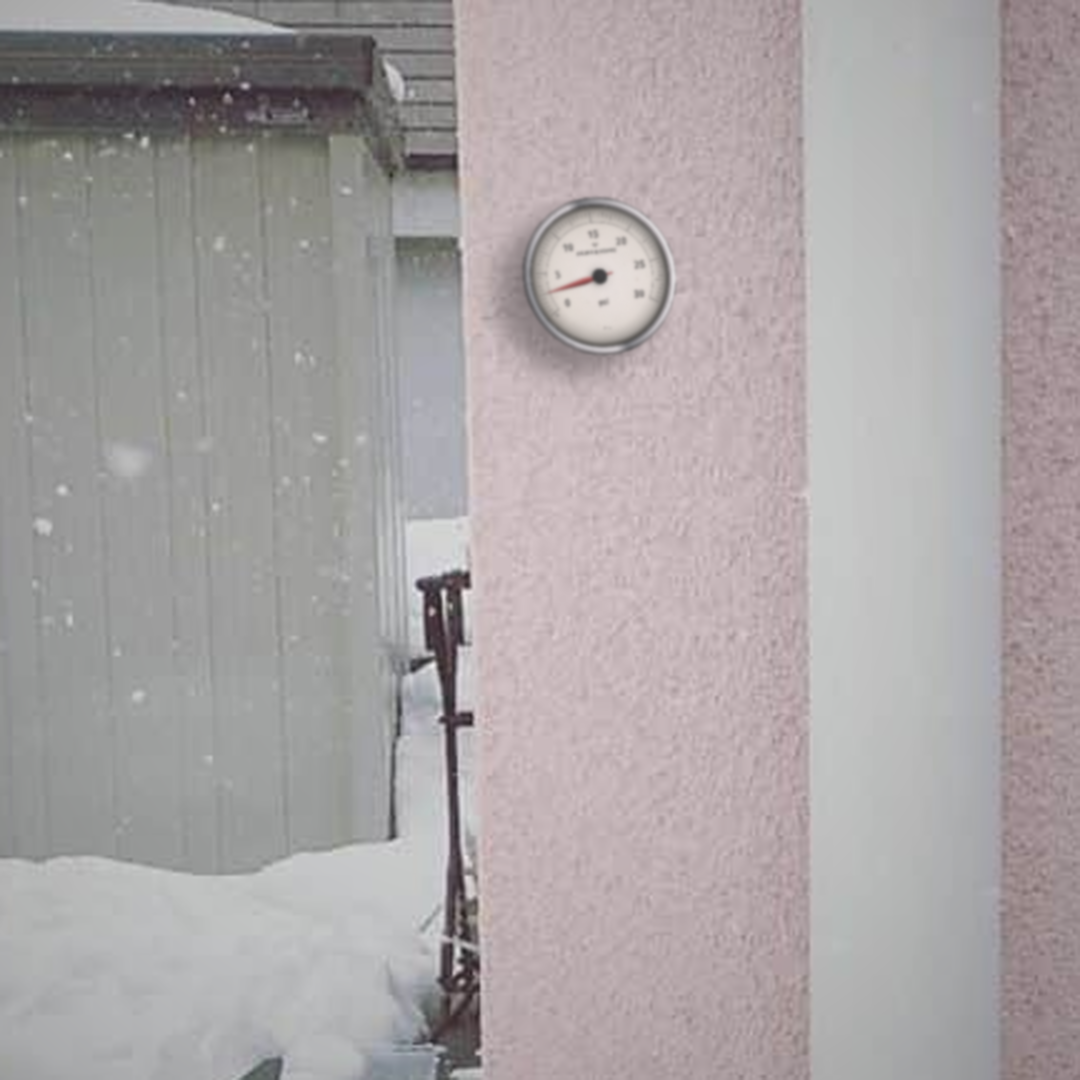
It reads **2.5** psi
